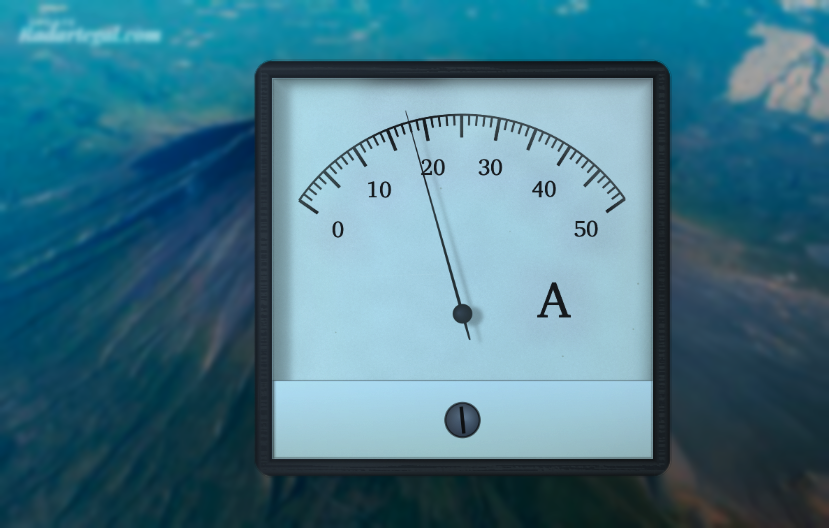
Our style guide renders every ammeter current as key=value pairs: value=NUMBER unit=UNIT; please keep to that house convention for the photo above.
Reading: value=18 unit=A
